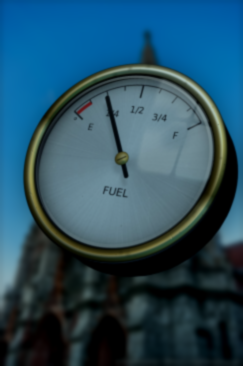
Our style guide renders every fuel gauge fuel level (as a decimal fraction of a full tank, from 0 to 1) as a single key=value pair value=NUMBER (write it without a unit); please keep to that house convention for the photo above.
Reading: value=0.25
